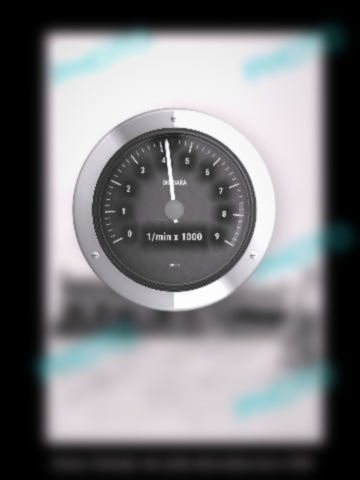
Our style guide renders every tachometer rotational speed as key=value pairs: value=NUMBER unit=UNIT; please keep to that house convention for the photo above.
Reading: value=4200 unit=rpm
